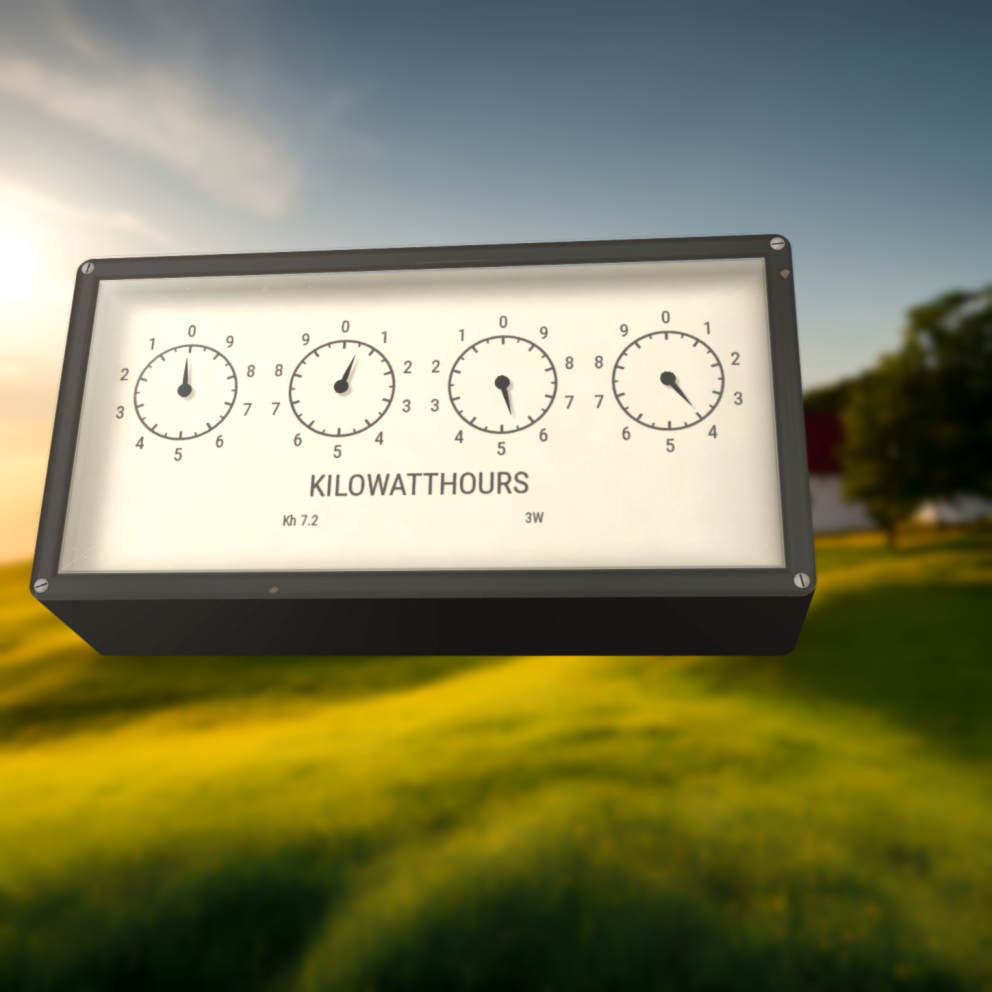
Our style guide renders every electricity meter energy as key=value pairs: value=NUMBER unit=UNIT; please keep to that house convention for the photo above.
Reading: value=54 unit=kWh
